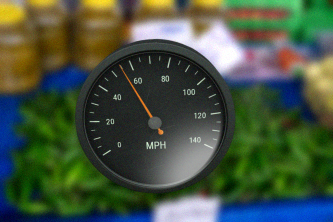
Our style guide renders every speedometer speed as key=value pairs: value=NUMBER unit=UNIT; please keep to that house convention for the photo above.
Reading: value=55 unit=mph
